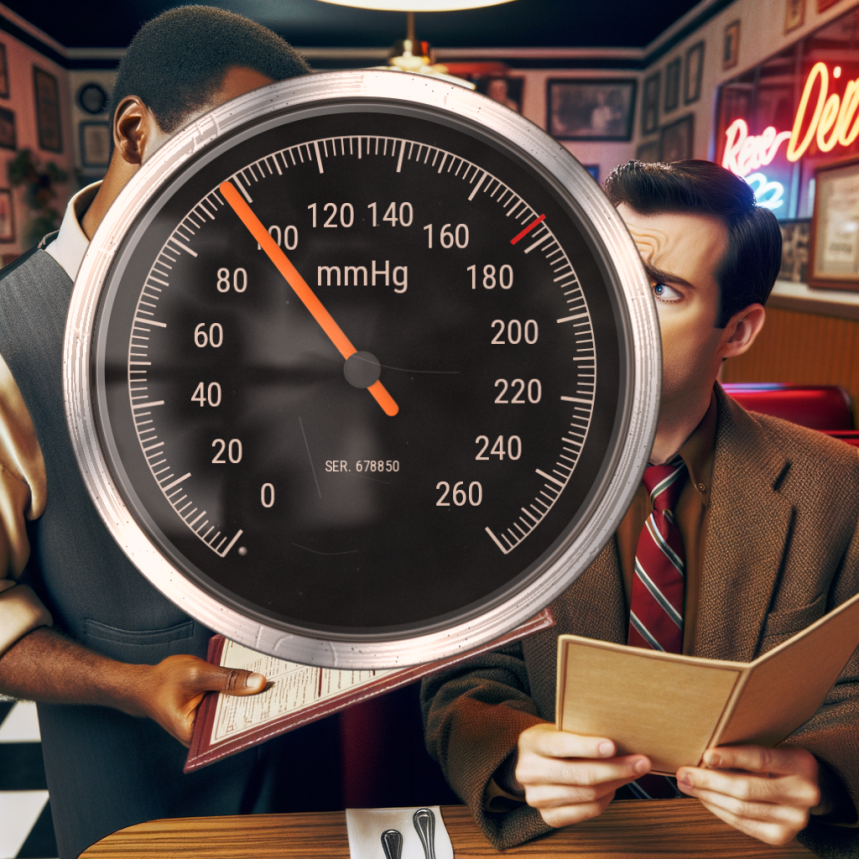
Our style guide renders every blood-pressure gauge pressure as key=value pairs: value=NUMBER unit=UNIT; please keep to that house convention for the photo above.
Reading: value=97 unit=mmHg
